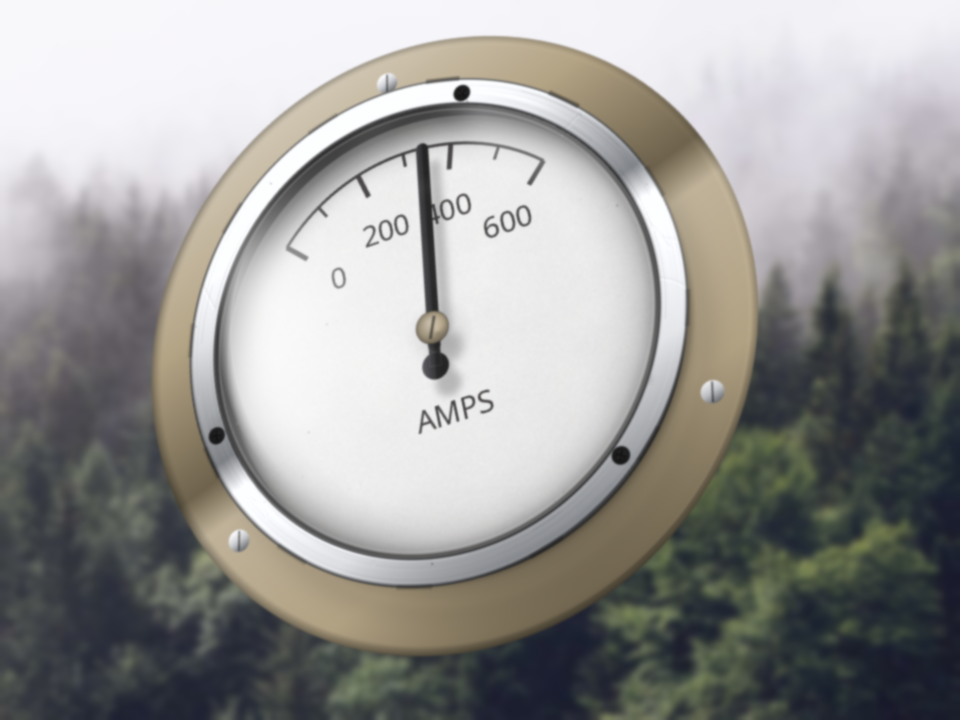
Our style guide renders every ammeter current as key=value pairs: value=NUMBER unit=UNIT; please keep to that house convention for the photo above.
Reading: value=350 unit=A
